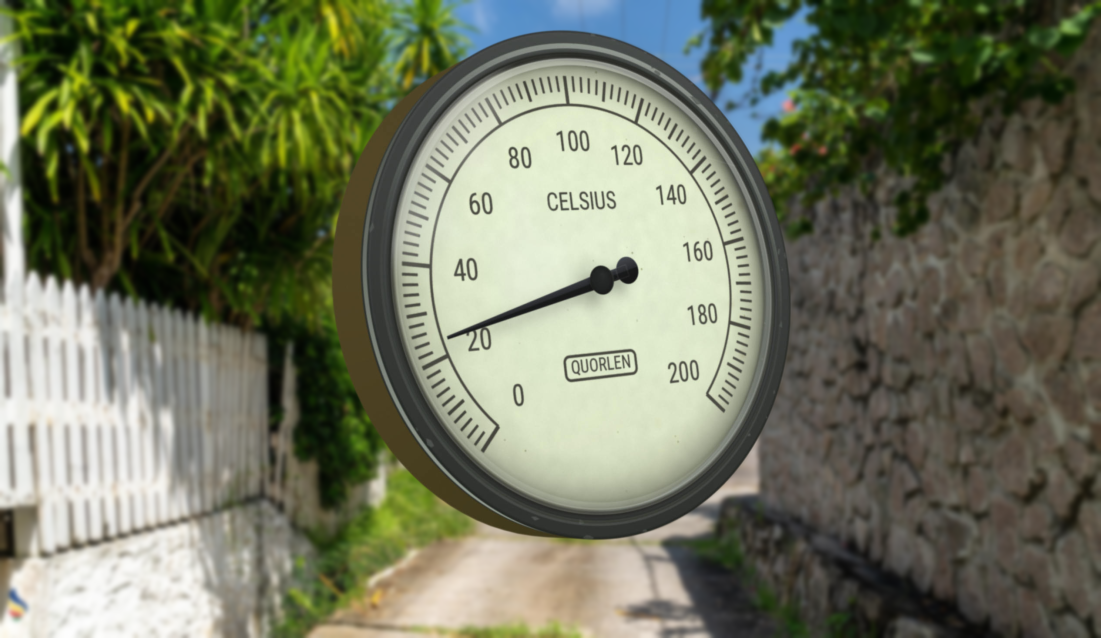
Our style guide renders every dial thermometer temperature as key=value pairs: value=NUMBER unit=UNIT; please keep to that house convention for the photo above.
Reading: value=24 unit=°C
